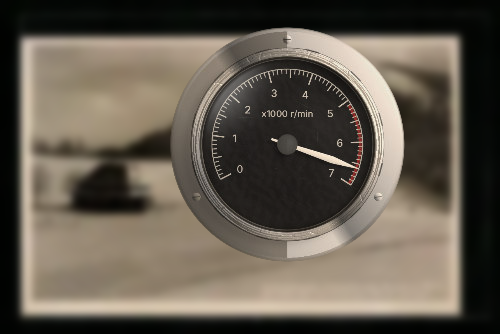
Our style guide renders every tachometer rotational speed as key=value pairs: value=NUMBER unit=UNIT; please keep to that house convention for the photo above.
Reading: value=6600 unit=rpm
